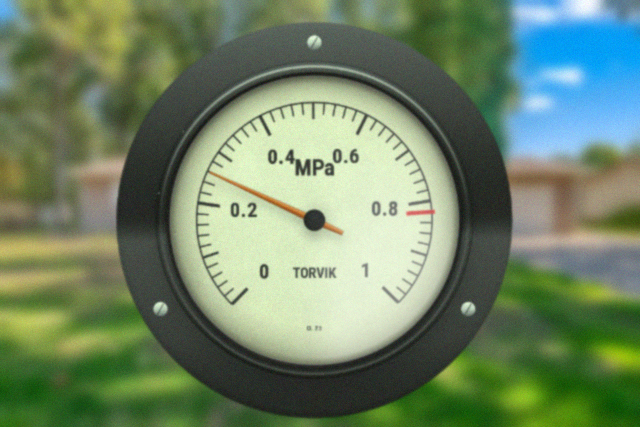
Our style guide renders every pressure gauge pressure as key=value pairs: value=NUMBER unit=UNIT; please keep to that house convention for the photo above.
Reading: value=0.26 unit=MPa
